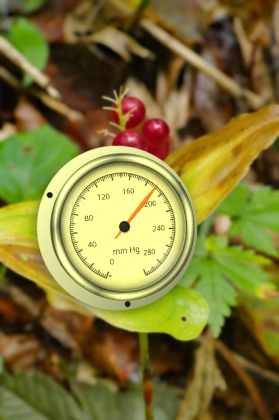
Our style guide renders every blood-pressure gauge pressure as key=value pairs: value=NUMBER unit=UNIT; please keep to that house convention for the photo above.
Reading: value=190 unit=mmHg
